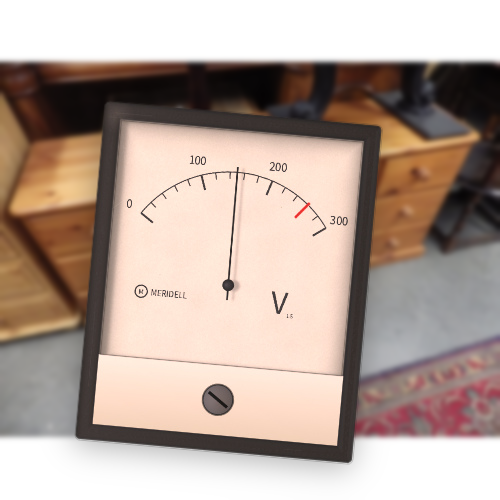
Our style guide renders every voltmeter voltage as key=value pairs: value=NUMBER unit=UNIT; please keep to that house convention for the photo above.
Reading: value=150 unit=V
